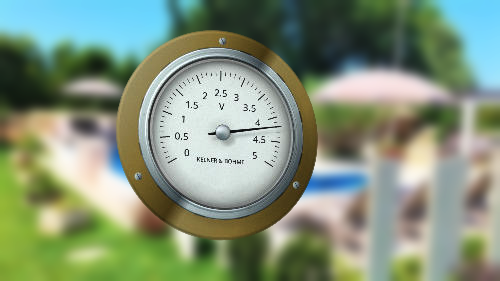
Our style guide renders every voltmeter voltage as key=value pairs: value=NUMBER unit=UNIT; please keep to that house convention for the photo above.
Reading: value=4.2 unit=V
